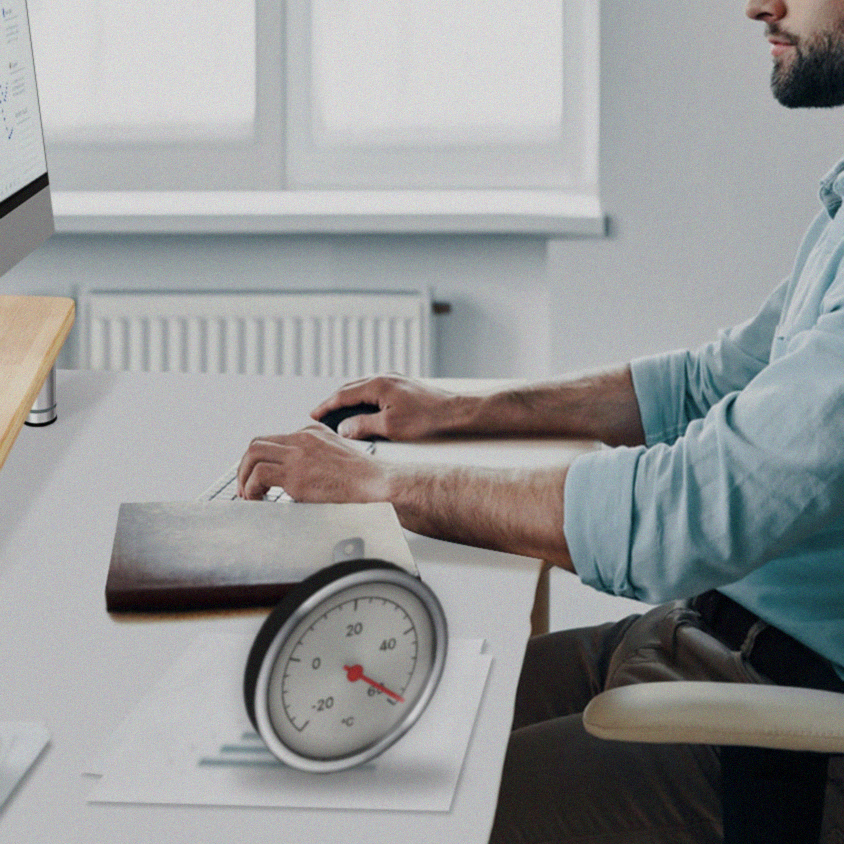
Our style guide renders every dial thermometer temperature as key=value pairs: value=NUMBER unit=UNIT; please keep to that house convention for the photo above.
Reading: value=58 unit=°C
